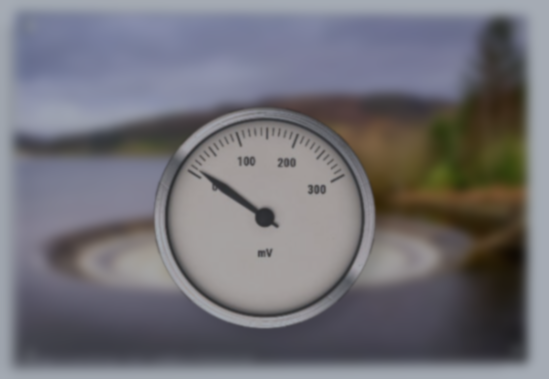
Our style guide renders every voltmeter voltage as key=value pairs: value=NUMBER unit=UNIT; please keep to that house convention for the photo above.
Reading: value=10 unit=mV
